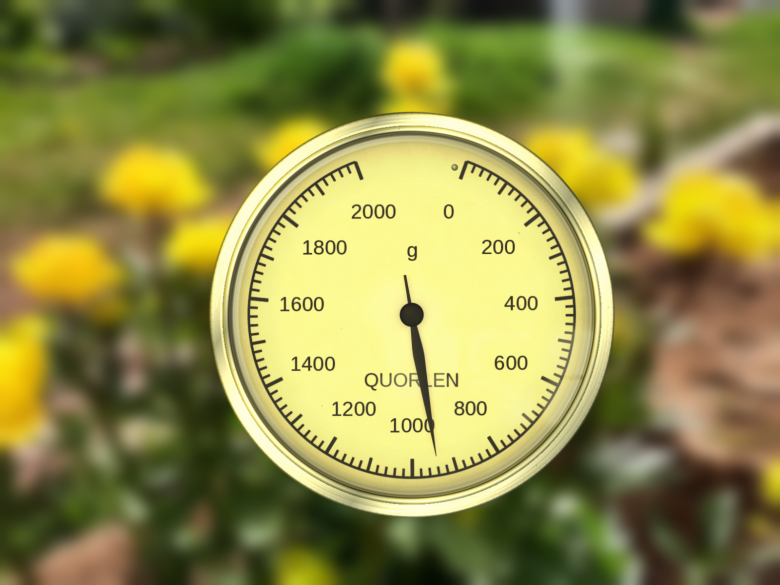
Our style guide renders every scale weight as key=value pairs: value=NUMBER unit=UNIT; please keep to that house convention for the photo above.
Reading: value=940 unit=g
